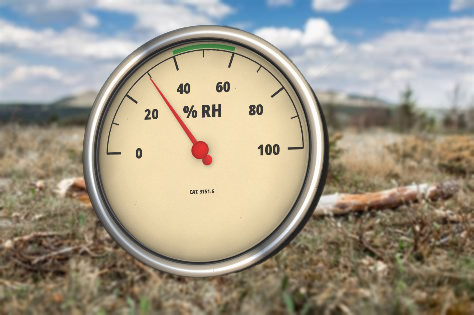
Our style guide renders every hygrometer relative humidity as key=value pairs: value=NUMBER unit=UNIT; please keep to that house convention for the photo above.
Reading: value=30 unit=%
